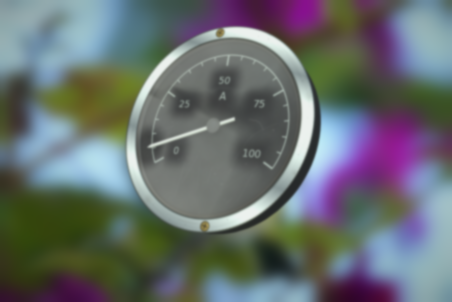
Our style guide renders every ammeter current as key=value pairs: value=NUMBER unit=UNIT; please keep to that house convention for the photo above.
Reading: value=5 unit=A
